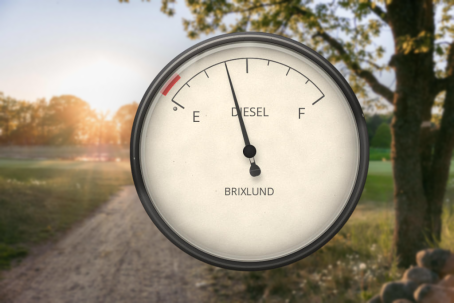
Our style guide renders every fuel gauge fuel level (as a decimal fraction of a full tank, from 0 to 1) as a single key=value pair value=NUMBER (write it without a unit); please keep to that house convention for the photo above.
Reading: value=0.375
